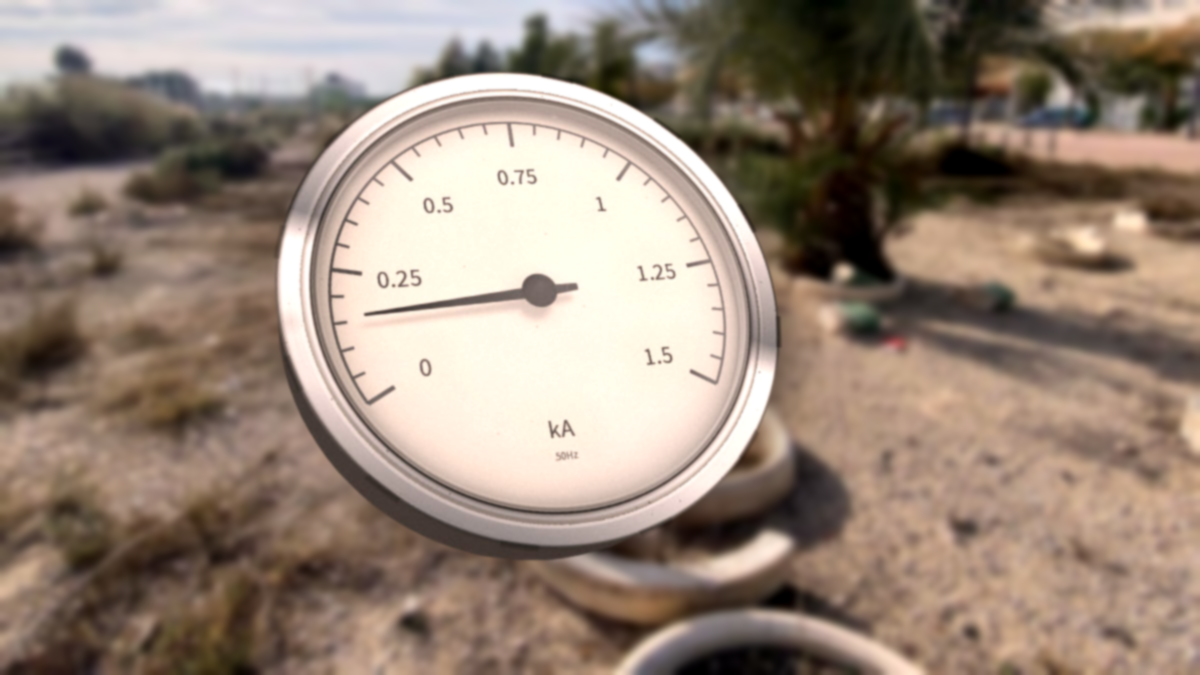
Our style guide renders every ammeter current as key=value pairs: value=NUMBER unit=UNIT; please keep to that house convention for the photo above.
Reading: value=0.15 unit=kA
